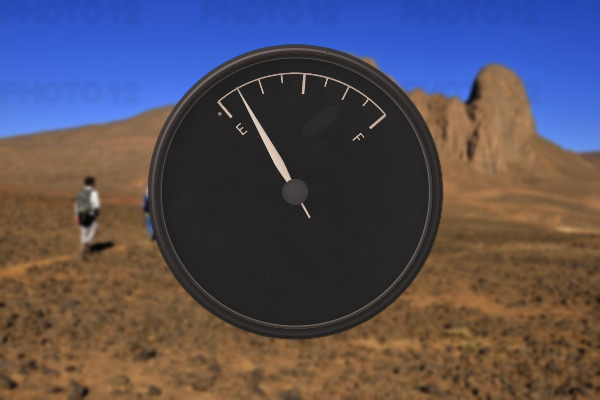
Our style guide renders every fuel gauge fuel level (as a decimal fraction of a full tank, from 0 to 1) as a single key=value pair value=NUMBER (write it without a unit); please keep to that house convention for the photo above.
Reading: value=0.125
